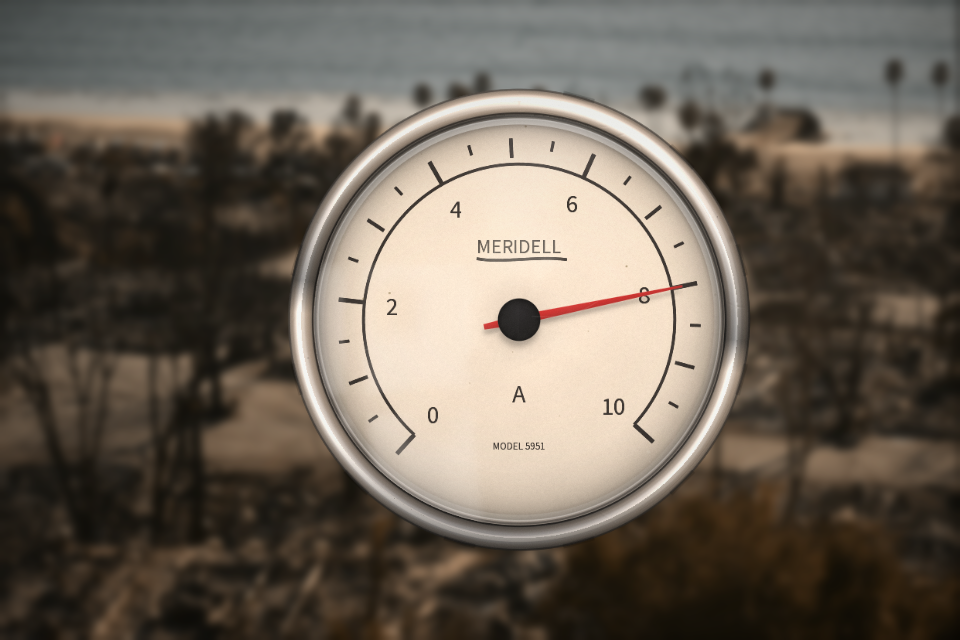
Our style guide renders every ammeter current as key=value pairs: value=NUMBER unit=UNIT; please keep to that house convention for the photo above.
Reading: value=8 unit=A
